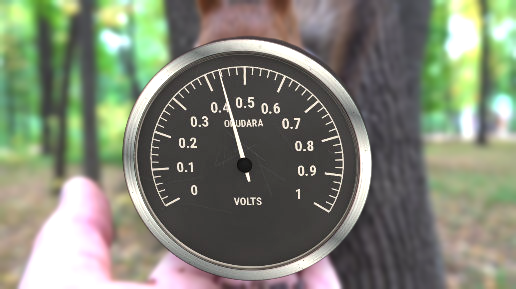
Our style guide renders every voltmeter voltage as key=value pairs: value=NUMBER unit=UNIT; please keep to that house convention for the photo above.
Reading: value=0.44 unit=V
